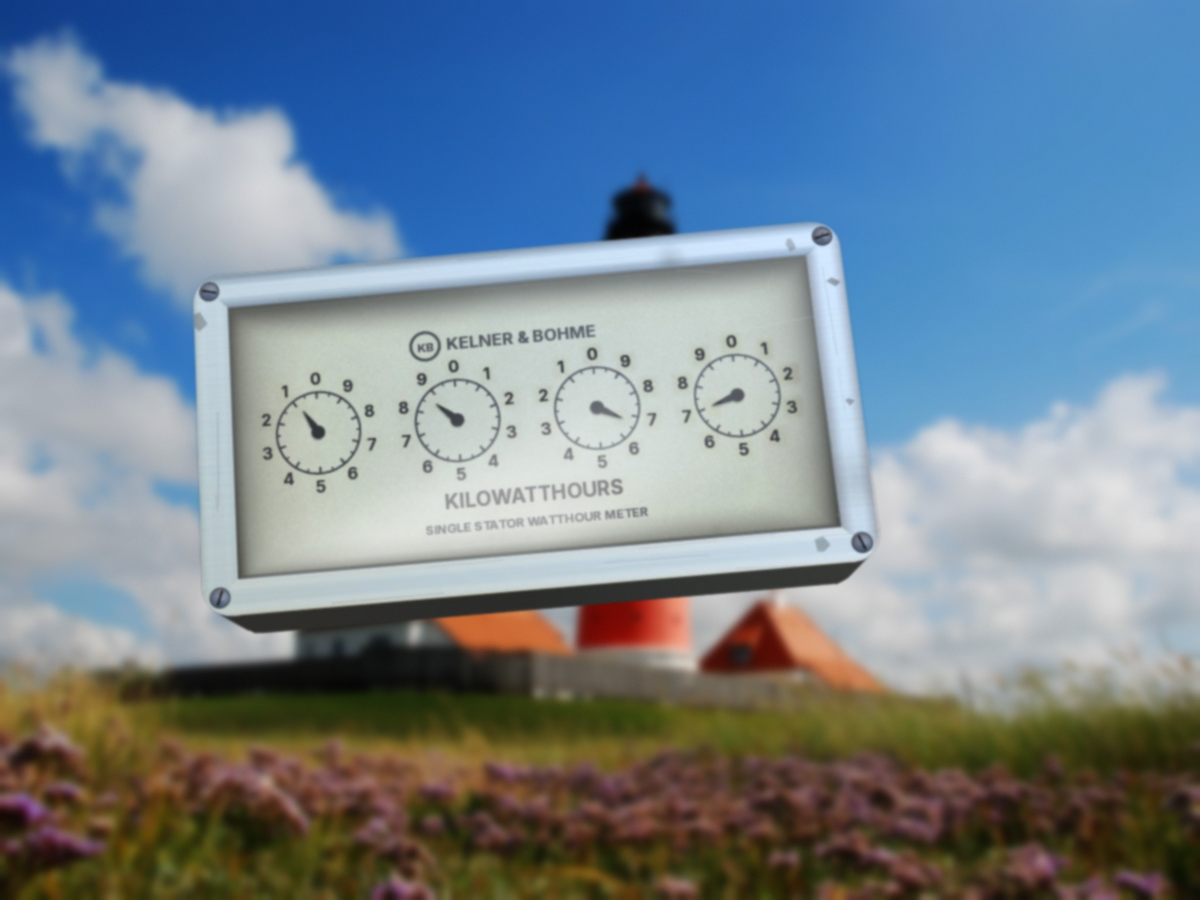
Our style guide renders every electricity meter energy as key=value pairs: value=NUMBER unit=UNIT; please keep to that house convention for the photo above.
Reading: value=867 unit=kWh
